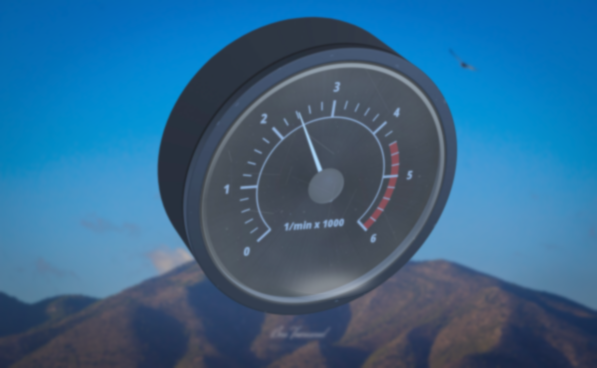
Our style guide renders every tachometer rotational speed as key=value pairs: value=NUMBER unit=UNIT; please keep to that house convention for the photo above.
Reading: value=2400 unit=rpm
